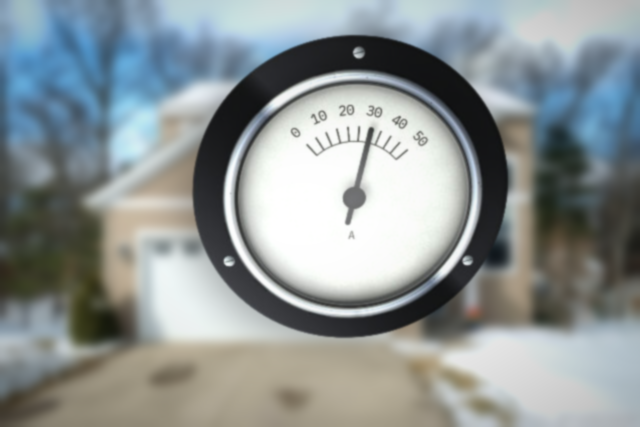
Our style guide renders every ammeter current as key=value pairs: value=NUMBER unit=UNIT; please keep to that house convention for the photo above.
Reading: value=30 unit=A
